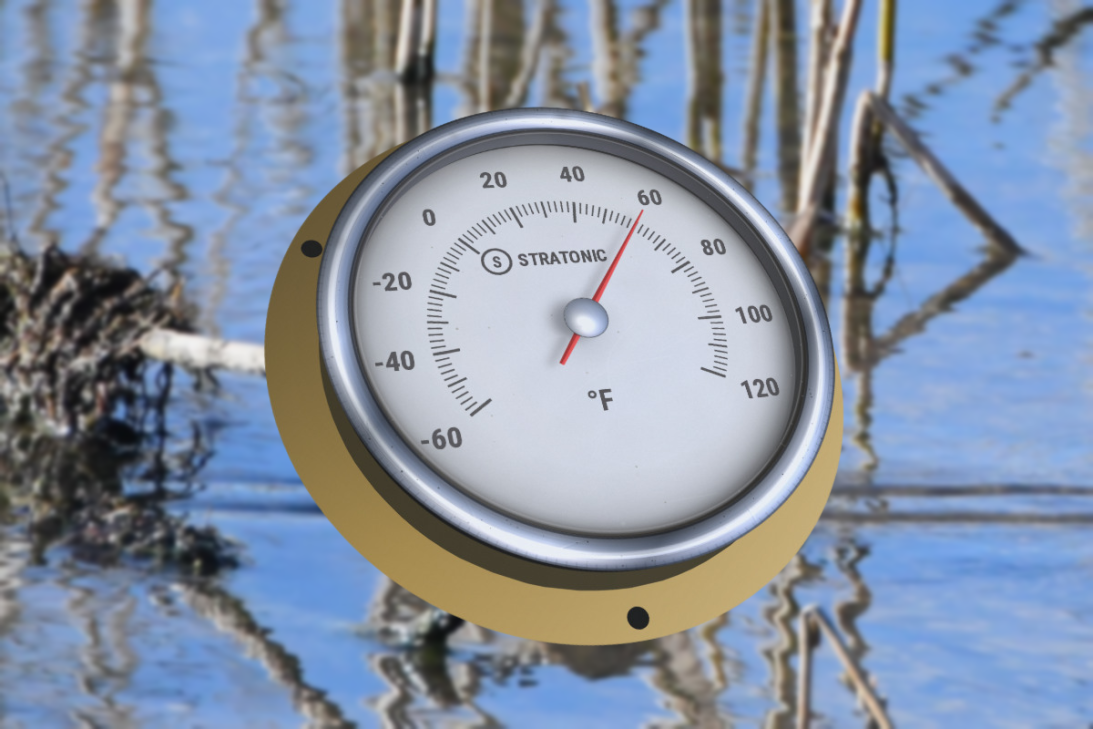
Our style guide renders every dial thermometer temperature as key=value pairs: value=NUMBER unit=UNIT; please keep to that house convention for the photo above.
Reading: value=60 unit=°F
